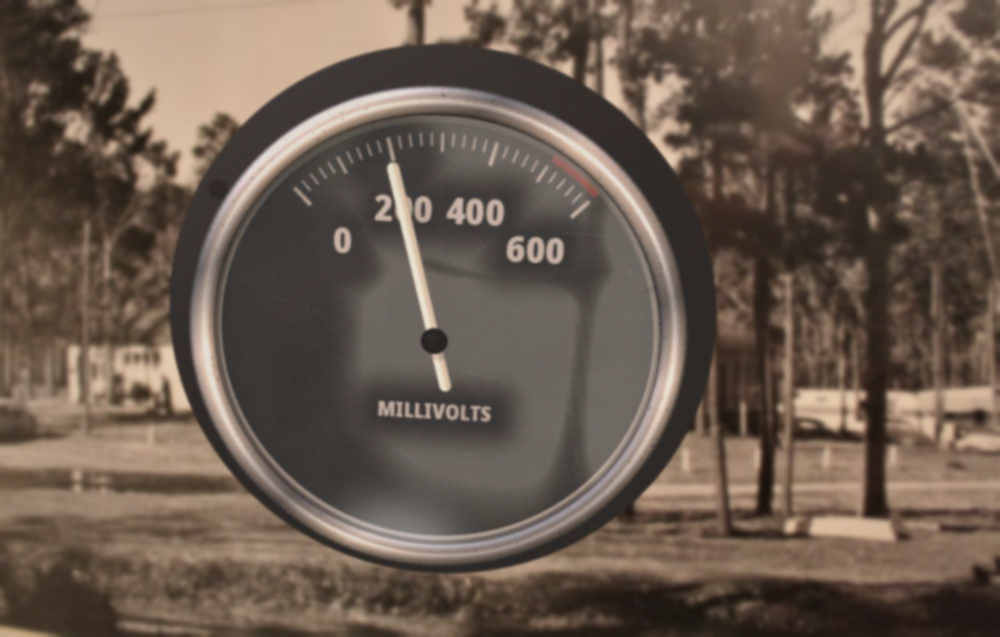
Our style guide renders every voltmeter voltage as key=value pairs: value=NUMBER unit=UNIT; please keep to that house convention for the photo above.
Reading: value=200 unit=mV
